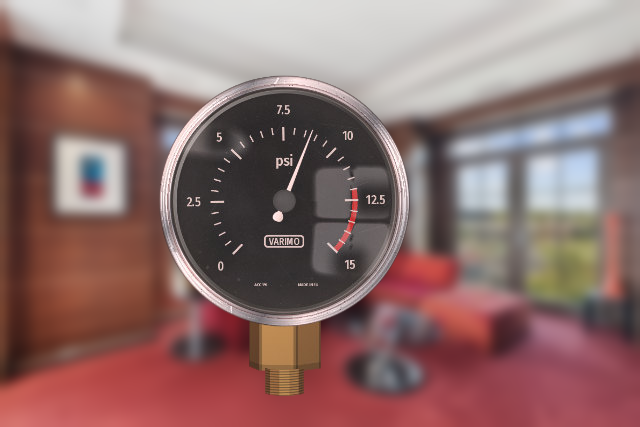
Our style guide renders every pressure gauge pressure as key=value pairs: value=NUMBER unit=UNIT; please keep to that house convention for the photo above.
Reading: value=8.75 unit=psi
